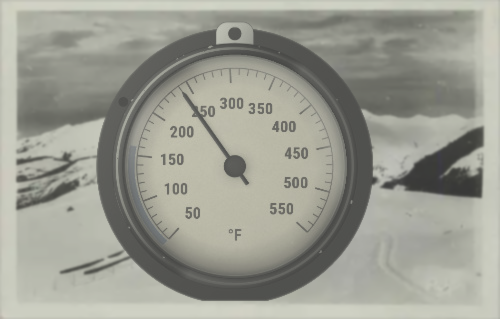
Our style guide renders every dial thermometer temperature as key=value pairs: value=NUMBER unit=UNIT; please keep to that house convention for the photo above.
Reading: value=240 unit=°F
